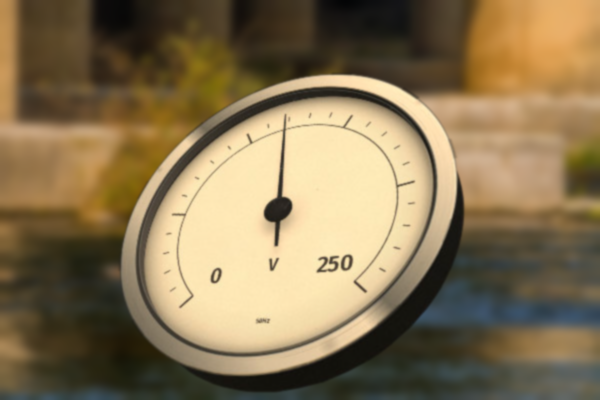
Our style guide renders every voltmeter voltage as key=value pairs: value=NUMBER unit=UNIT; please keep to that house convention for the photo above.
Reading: value=120 unit=V
